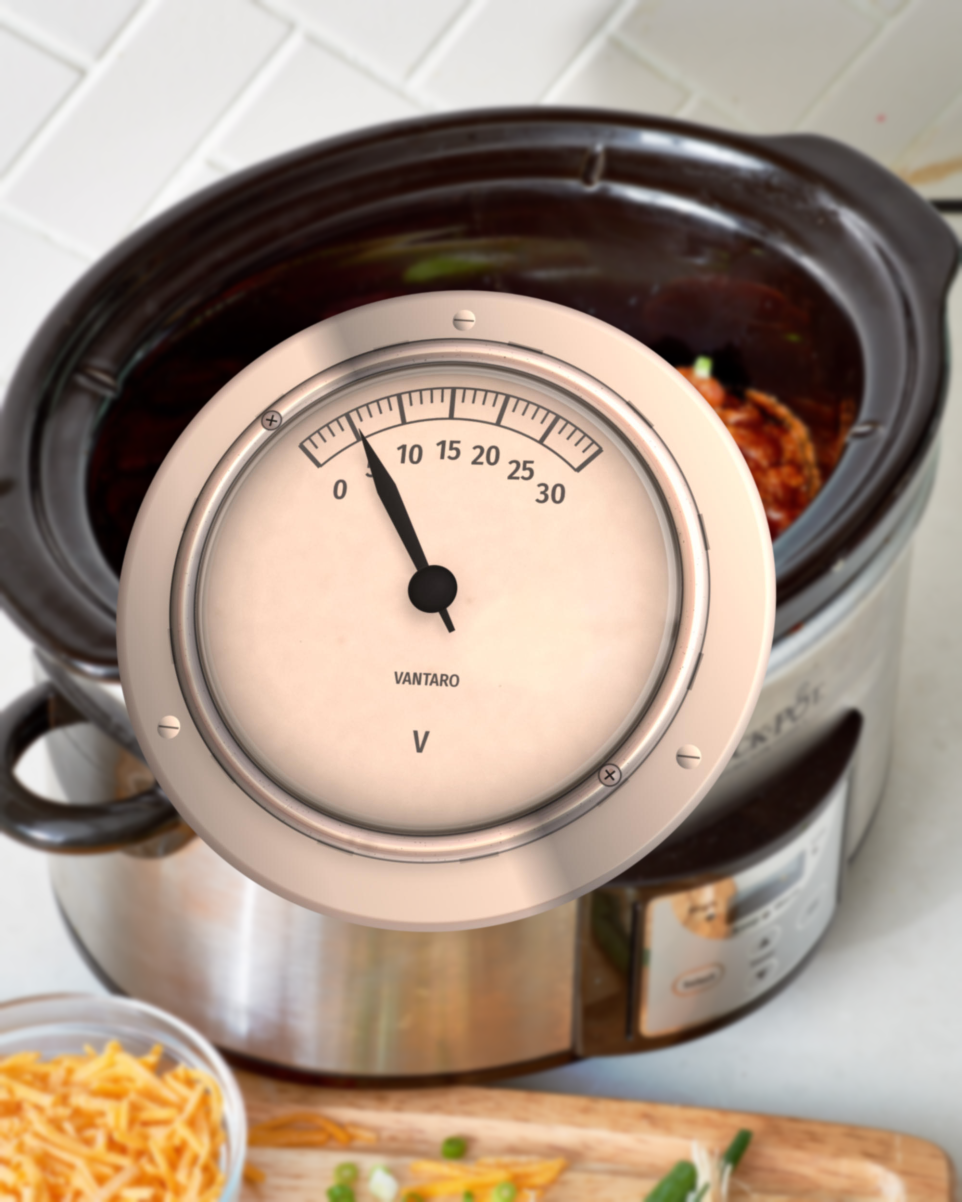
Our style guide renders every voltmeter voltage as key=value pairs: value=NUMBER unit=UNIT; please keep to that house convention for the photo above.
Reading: value=5.5 unit=V
